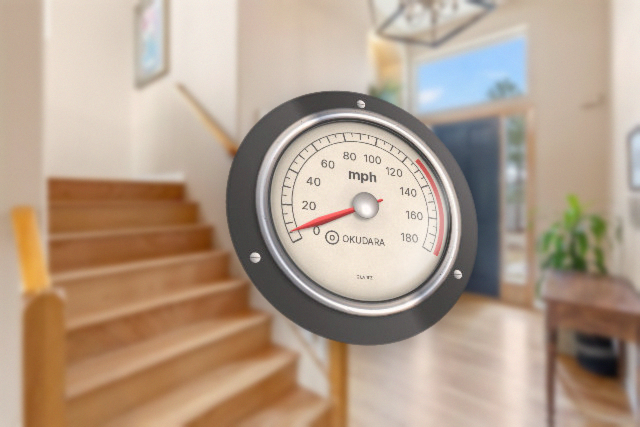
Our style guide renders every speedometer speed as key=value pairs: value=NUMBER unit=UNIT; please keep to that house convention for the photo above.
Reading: value=5 unit=mph
